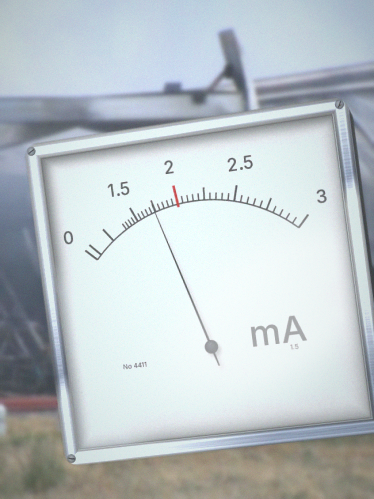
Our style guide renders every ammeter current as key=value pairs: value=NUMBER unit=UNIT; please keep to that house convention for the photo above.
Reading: value=1.75 unit=mA
